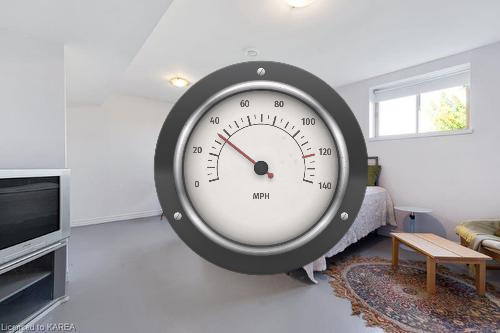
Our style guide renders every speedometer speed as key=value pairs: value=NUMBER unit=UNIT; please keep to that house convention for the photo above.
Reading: value=35 unit=mph
